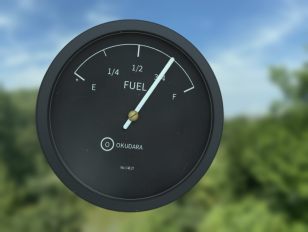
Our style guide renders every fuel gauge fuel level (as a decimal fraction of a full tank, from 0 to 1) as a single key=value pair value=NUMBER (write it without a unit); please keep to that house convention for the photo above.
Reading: value=0.75
